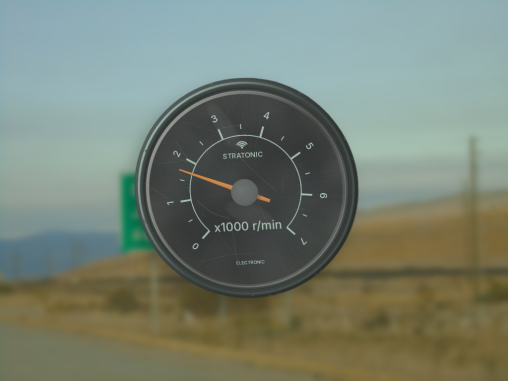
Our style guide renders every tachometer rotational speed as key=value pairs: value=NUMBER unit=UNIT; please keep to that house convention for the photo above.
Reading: value=1750 unit=rpm
